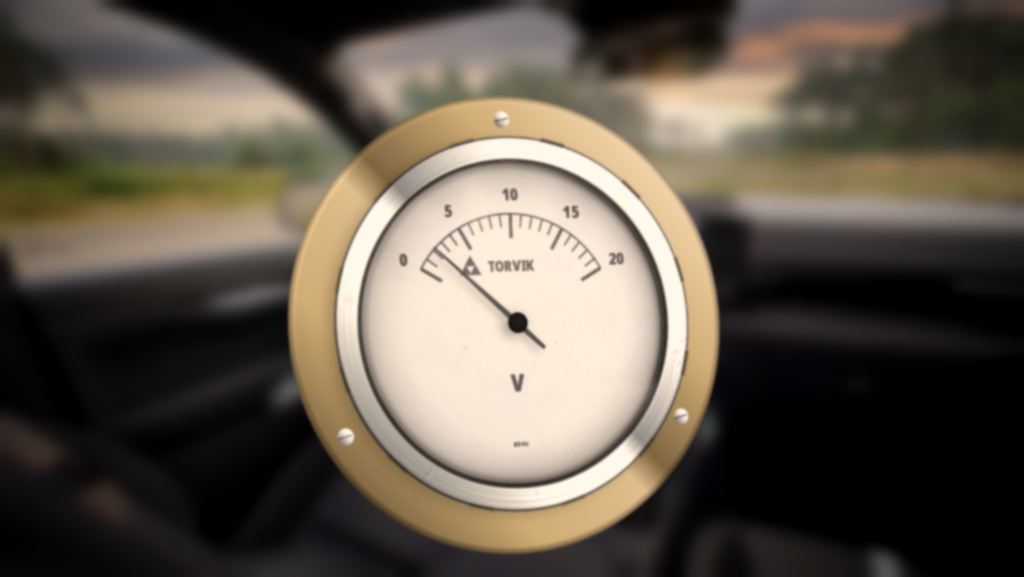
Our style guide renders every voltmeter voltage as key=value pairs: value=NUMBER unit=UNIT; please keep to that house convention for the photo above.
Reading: value=2 unit=V
